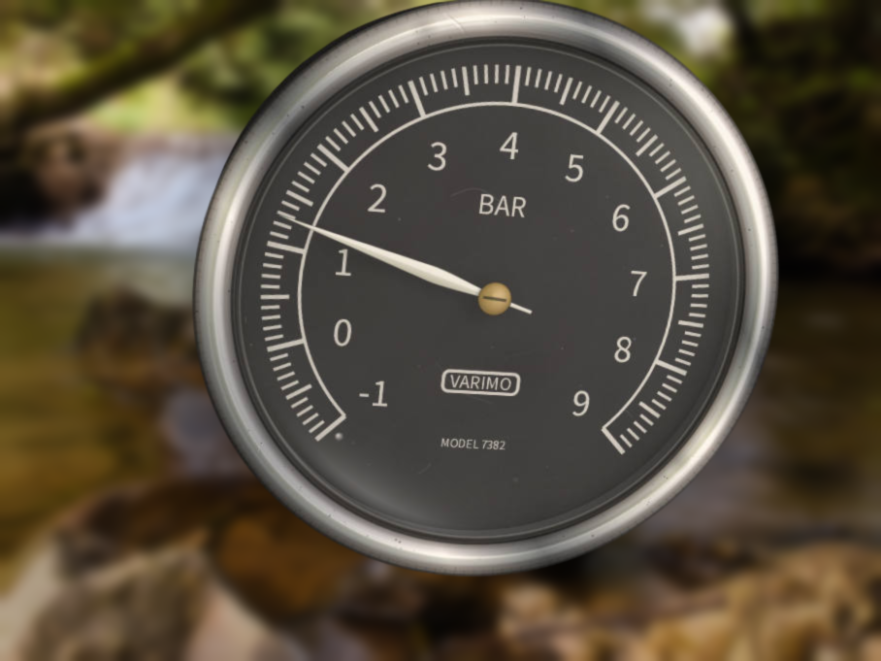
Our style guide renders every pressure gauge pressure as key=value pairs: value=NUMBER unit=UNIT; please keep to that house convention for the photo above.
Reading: value=1.3 unit=bar
